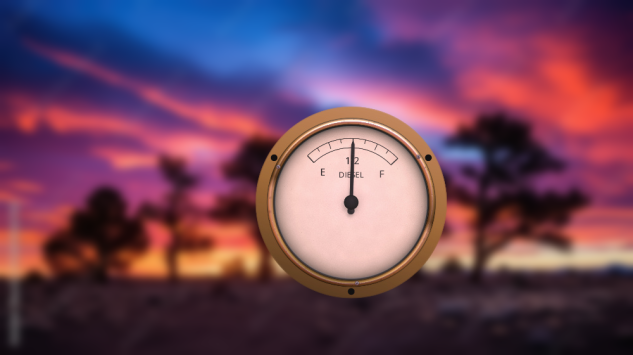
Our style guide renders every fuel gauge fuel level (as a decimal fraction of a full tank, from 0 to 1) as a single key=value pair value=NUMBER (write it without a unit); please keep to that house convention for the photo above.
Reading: value=0.5
